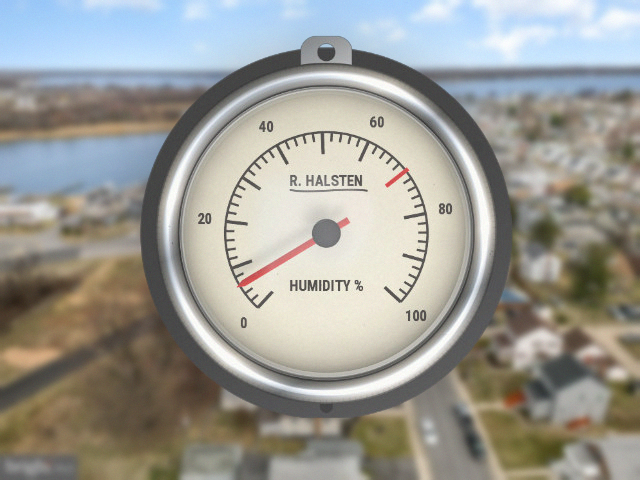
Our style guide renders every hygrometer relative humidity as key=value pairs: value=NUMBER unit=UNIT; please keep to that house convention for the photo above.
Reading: value=6 unit=%
